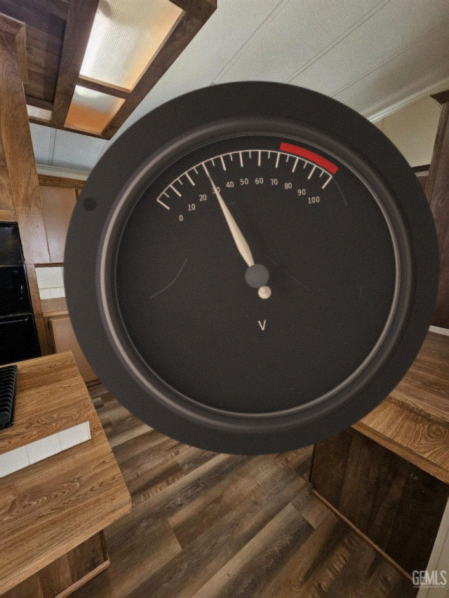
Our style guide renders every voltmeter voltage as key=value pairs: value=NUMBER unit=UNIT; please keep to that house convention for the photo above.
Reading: value=30 unit=V
